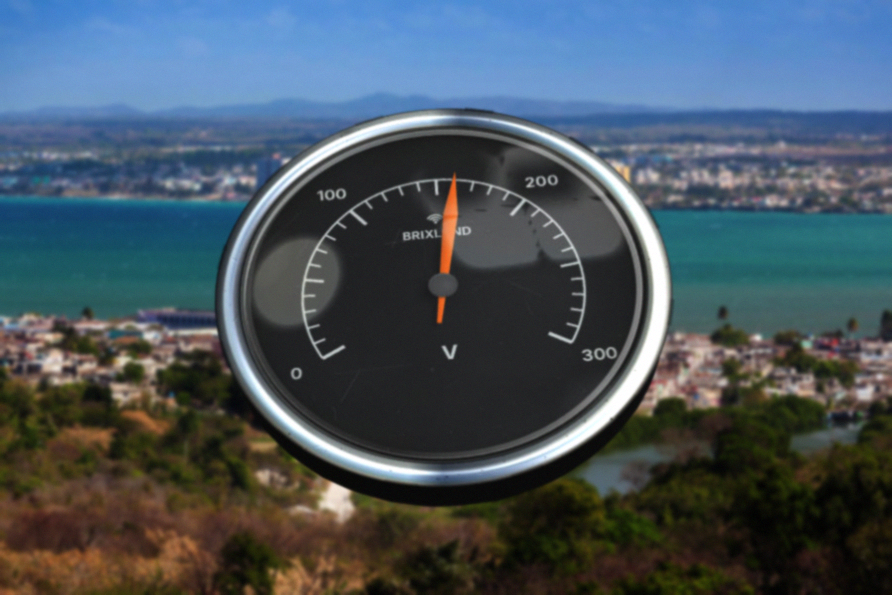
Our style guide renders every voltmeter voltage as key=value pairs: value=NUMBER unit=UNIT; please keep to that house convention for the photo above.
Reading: value=160 unit=V
